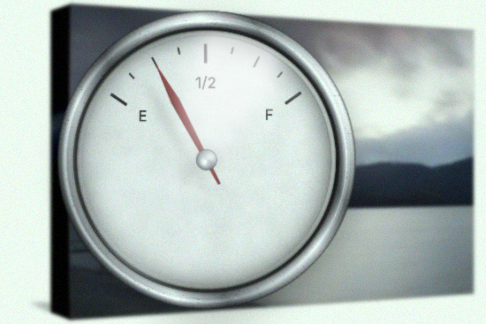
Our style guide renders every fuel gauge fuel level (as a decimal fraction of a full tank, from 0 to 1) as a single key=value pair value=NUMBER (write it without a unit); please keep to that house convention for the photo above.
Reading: value=0.25
